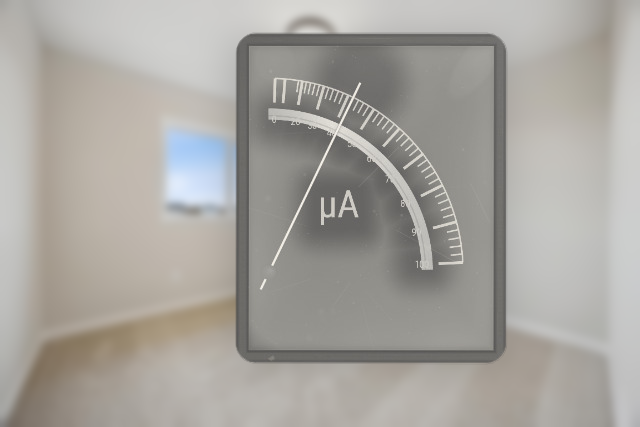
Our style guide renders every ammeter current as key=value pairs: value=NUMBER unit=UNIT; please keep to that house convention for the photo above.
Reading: value=42 unit=µA
